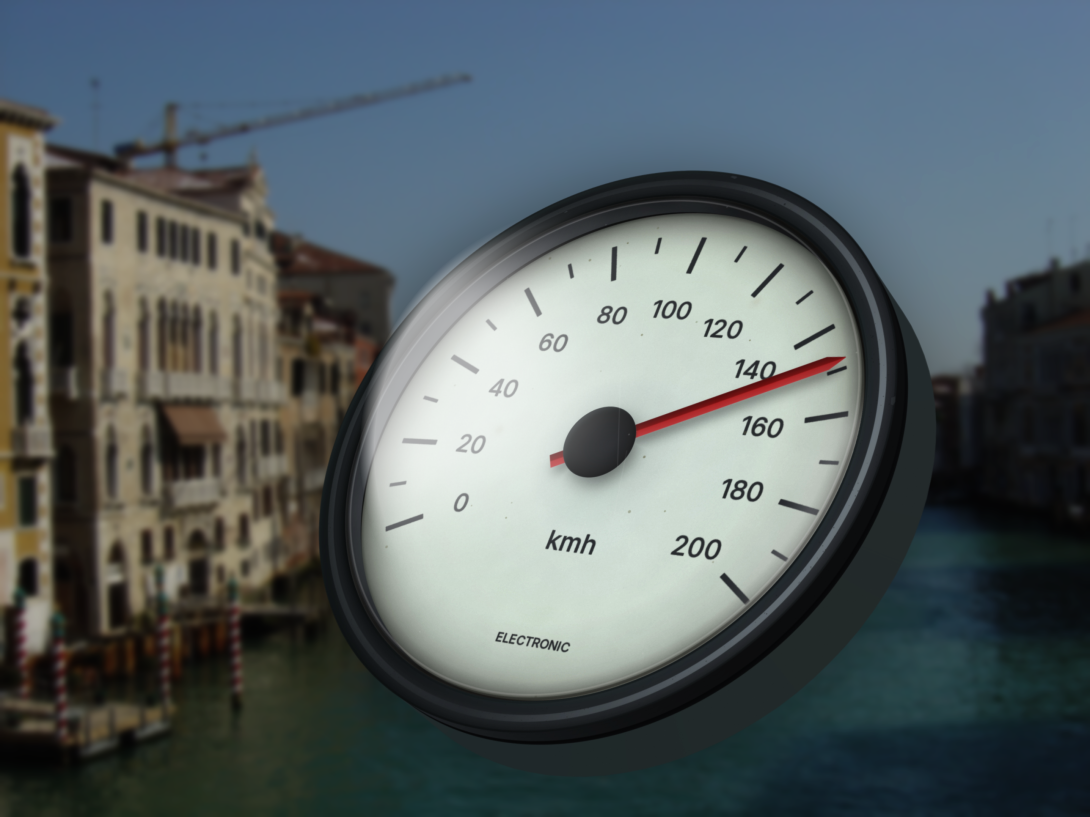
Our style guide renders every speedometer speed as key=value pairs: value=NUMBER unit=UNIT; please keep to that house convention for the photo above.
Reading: value=150 unit=km/h
